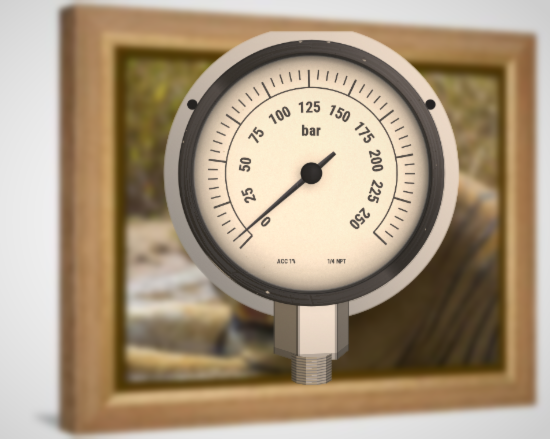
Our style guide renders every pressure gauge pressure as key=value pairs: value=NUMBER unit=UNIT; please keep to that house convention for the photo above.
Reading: value=5 unit=bar
